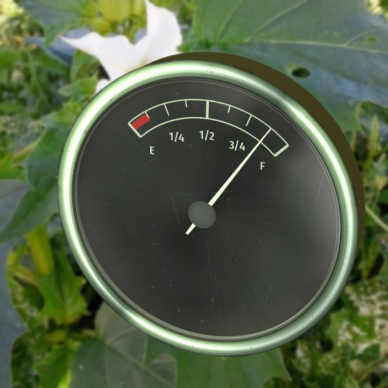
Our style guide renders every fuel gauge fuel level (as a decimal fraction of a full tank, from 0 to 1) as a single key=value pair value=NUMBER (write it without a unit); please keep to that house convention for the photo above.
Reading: value=0.875
